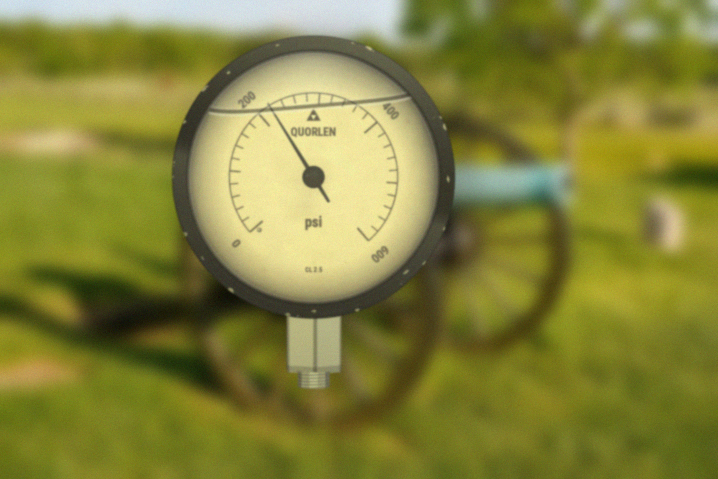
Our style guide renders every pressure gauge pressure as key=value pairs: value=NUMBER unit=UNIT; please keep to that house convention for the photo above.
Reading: value=220 unit=psi
